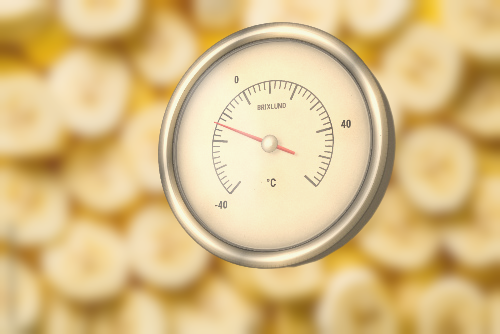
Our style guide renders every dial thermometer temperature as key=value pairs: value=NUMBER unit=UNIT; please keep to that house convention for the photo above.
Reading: value=-14 unit=°C
